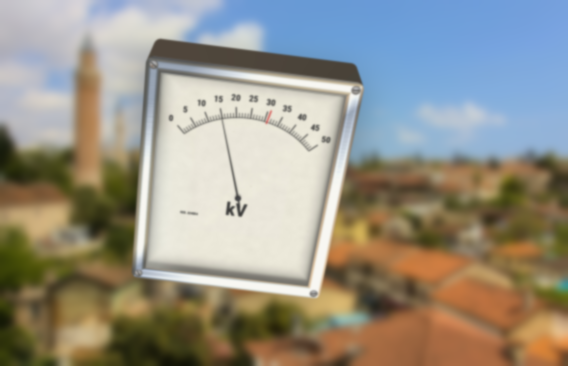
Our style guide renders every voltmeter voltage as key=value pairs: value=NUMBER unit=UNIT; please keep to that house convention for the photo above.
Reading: value=15 unit=kV
